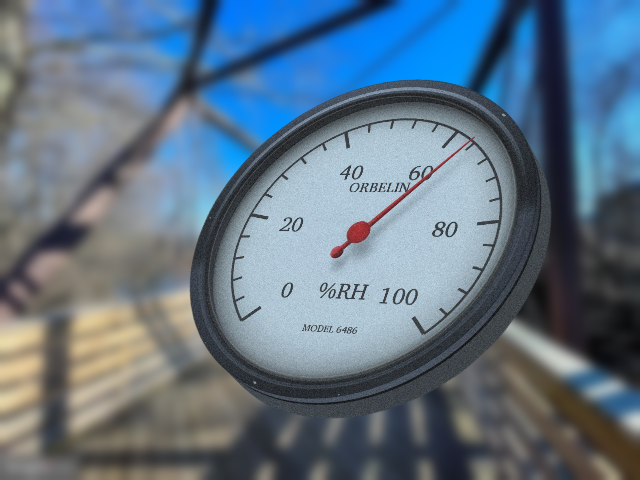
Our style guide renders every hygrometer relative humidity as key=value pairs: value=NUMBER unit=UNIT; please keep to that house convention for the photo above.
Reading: value=64 unit=%
